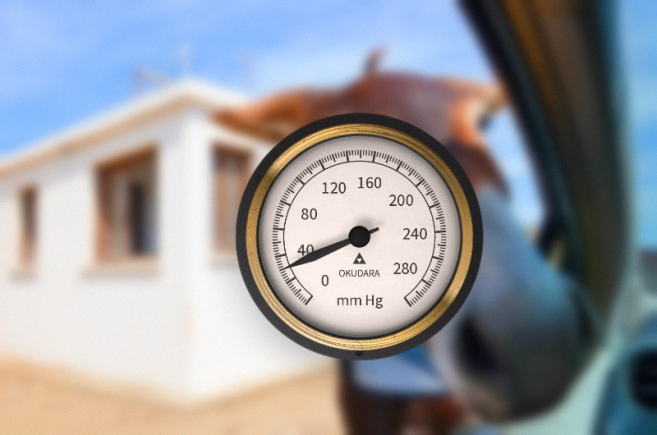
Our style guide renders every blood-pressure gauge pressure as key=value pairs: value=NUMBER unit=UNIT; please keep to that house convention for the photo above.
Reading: value=30 unit=mmHg
